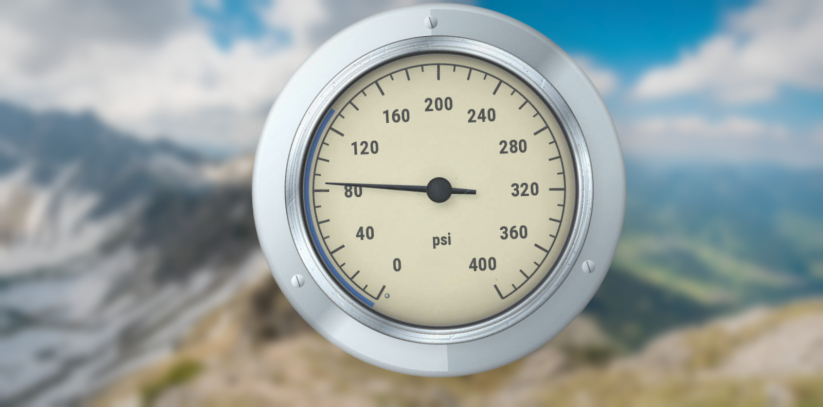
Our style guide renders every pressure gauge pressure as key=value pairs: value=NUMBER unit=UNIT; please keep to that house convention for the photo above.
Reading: value=85 unit=psi
